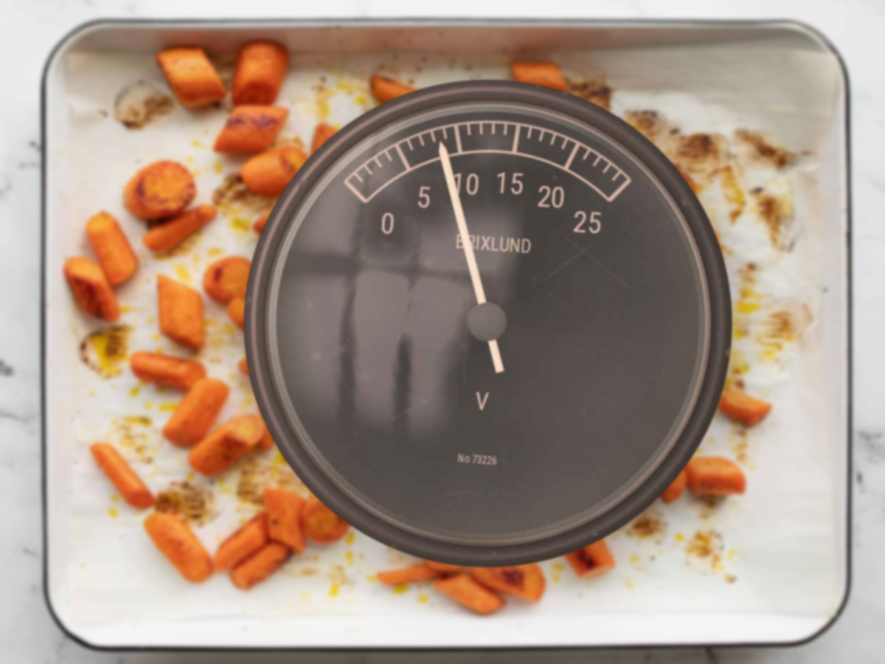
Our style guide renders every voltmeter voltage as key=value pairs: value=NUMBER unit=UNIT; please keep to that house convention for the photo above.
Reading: value=8.5 unit=V
